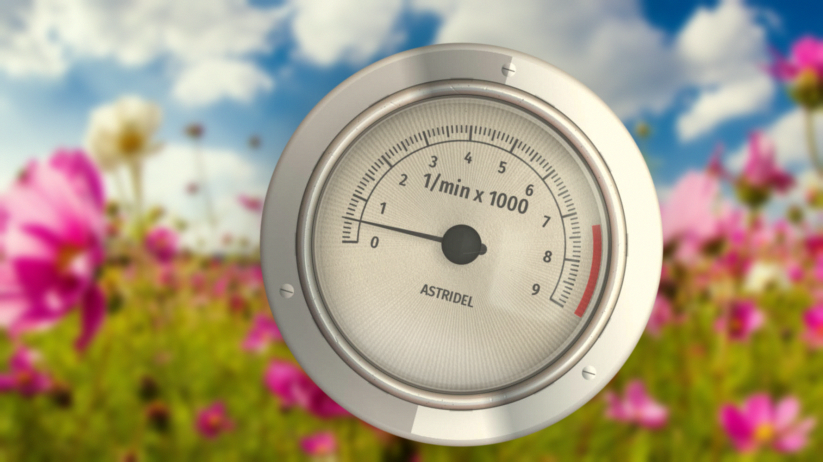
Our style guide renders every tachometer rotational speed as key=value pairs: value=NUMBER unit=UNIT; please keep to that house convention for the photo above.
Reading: value=500 unit=rpm
